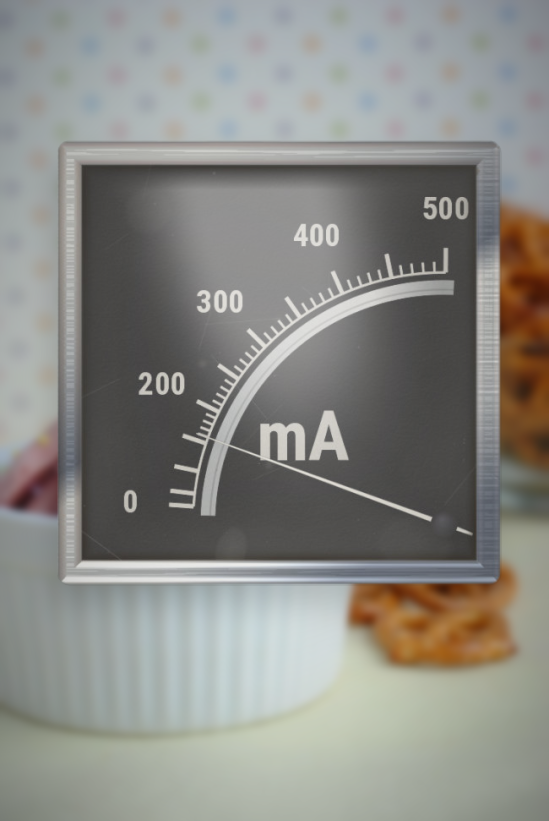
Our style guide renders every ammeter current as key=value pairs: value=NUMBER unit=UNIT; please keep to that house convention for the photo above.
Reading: value=160 unit=mA
